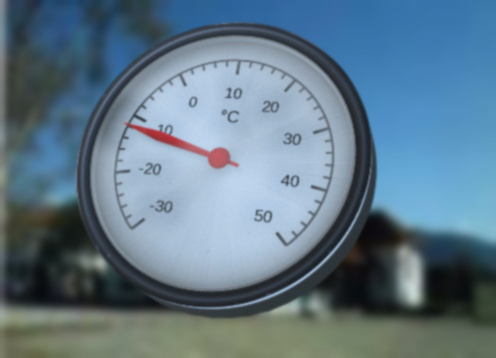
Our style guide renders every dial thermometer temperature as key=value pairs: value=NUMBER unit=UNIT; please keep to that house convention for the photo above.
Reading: value=-12 unit=°C
